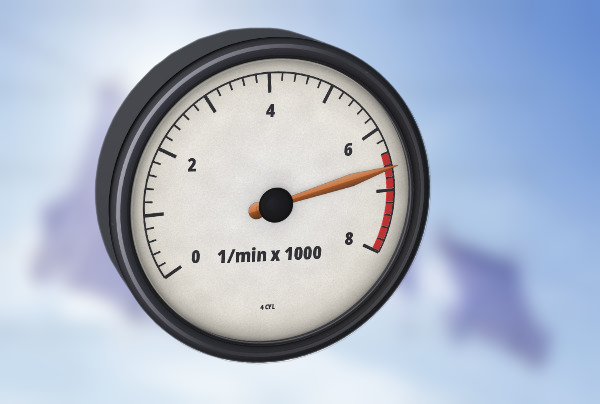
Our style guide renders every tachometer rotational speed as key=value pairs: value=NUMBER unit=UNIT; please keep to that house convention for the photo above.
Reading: value=6600 unit=rpm
